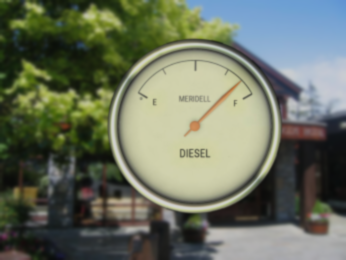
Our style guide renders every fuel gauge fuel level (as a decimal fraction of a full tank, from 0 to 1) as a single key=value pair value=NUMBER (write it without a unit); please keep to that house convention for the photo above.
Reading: value=0.875
